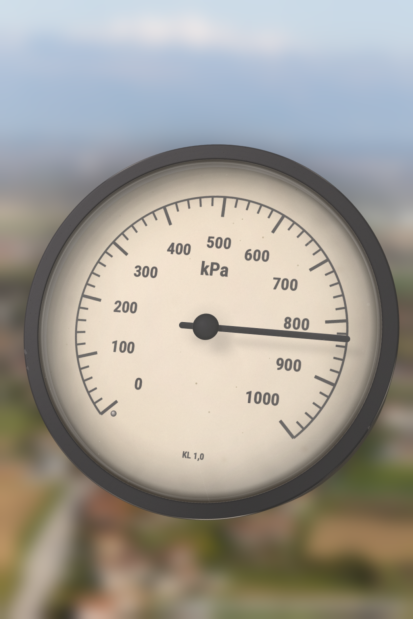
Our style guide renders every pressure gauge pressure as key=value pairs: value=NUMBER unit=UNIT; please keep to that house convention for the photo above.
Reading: value=830 unit=kPa
